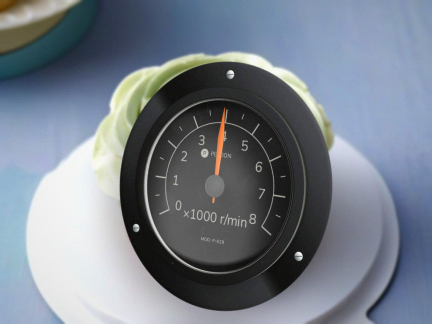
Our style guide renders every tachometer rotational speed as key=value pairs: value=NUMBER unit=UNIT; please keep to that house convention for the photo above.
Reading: value=4000 unit=rpm
